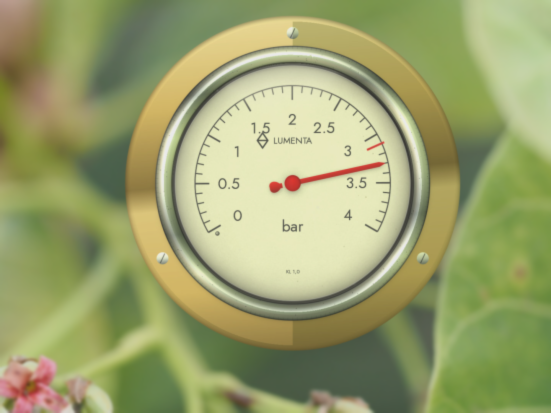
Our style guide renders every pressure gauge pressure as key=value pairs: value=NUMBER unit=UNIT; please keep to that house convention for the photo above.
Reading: value=3.3 unit=bar
